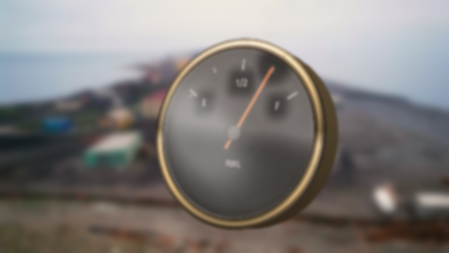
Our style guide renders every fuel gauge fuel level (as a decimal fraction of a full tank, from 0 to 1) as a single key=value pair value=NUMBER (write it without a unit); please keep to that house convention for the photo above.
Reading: value=0.75
